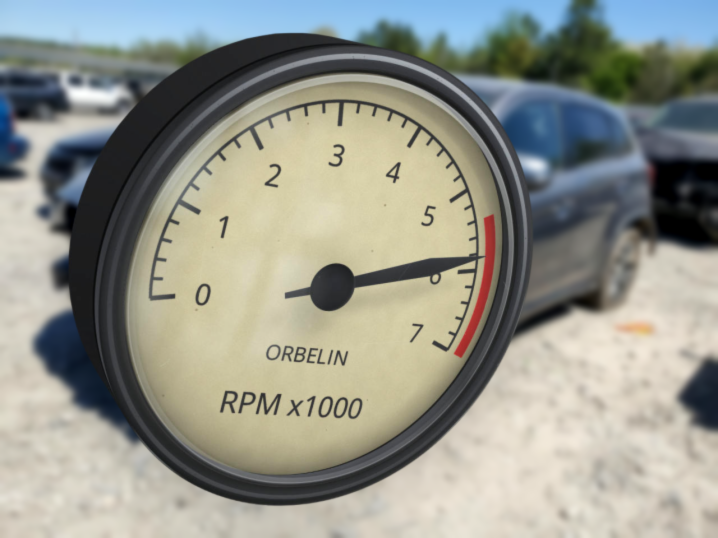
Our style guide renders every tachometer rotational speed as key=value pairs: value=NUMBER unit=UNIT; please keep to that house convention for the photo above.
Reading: value=5800 unit=rpm
